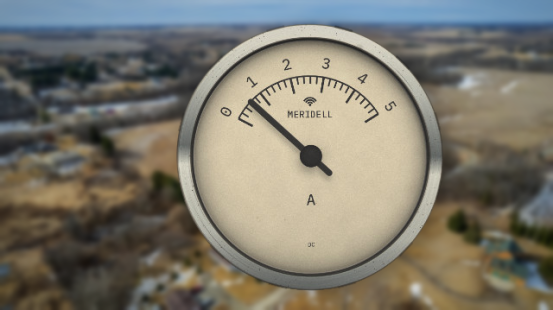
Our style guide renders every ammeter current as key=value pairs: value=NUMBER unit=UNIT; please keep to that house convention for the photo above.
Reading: value=0.6 unit=A
